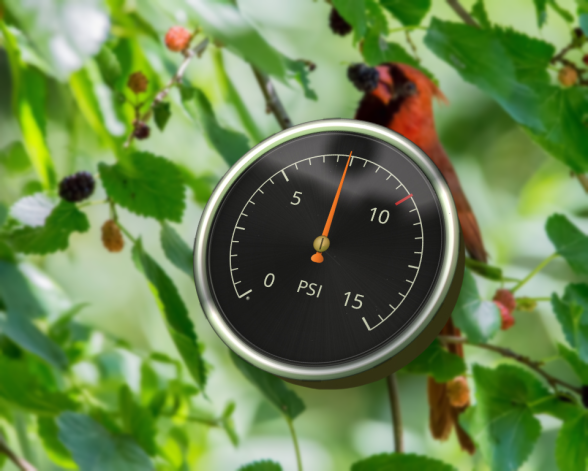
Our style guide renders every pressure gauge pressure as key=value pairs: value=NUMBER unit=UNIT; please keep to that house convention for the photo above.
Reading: value=7.5 unit=psi
